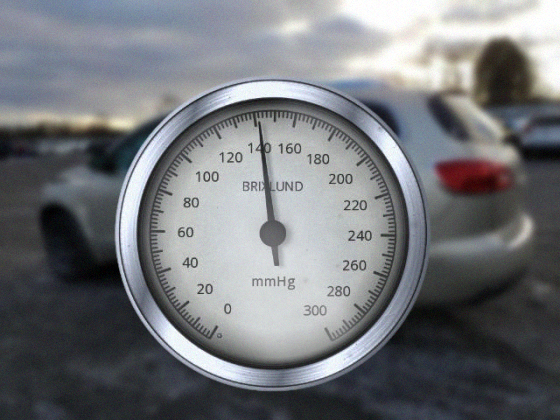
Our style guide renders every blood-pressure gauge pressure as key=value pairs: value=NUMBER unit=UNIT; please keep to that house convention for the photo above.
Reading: value=142 unit=mmHg
